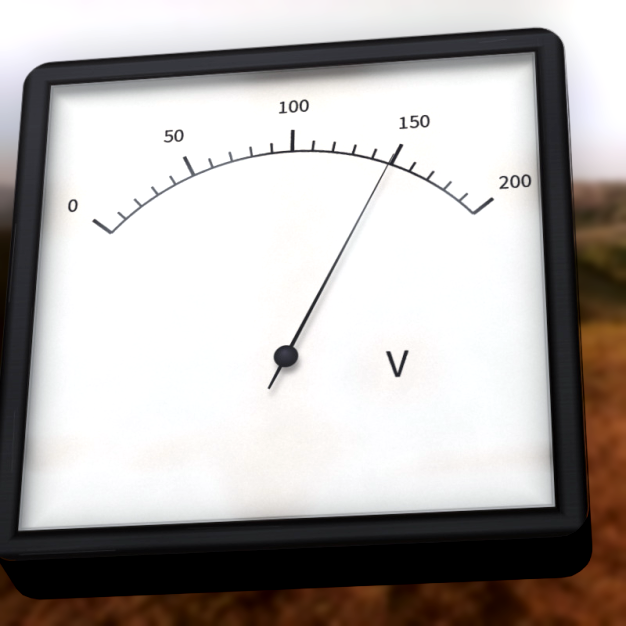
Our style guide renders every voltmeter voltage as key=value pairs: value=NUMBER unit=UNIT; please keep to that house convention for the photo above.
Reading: value=150 unit=V
